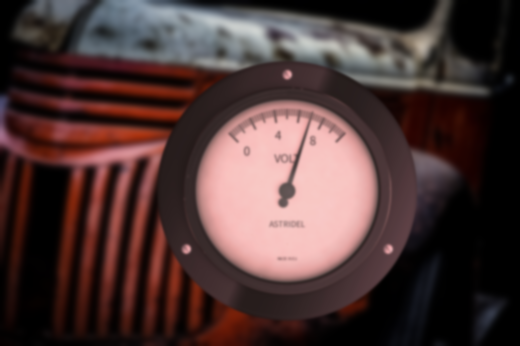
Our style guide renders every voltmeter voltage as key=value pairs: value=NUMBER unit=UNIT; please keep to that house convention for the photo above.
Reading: value=7 unit=V
